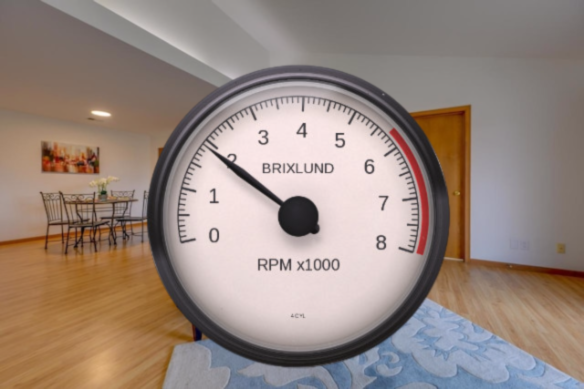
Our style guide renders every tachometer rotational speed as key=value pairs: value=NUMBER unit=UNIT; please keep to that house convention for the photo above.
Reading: value=1900 unit=rpm
